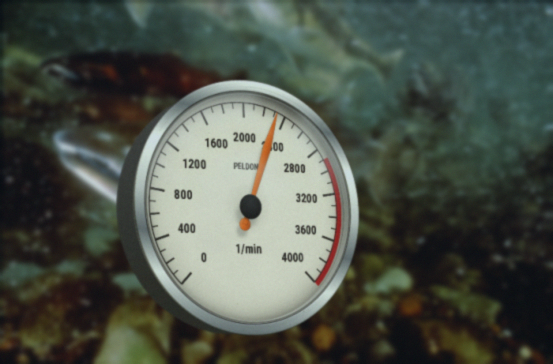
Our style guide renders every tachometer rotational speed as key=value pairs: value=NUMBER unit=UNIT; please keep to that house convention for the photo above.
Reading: value=2300 unit=rpm
